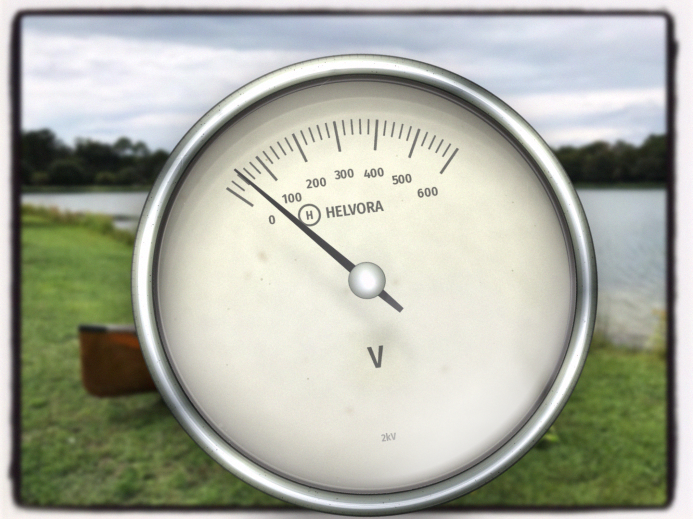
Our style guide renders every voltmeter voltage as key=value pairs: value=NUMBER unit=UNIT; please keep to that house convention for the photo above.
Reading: value=40 unit=V
